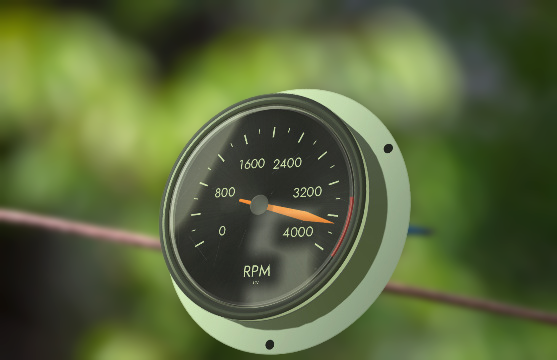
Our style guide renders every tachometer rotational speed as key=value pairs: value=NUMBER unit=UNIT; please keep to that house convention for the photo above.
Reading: value=3700 unit=rpm
